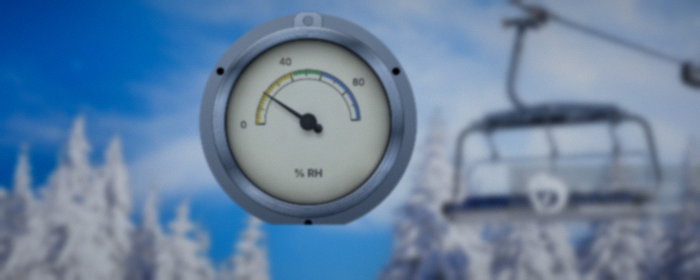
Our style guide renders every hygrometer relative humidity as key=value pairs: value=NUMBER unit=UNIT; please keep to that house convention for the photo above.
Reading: value=20 unit=%
